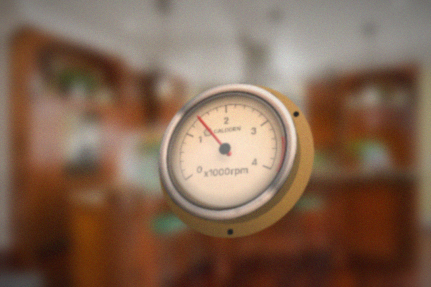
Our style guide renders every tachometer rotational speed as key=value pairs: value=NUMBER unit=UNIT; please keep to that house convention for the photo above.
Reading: value=1400 unit=rpm
